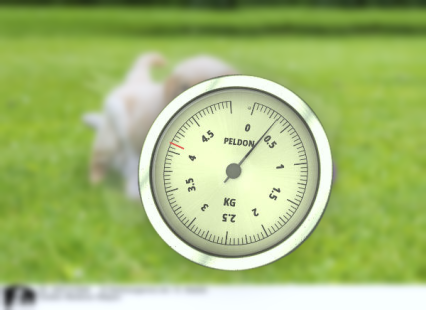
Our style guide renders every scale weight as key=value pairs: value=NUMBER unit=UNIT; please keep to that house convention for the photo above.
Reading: value=0.35 unit=kg
